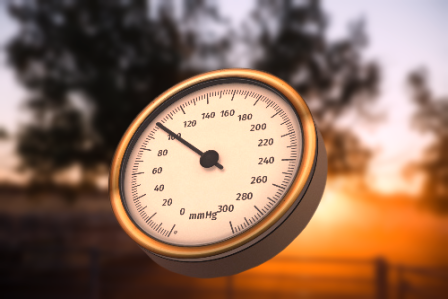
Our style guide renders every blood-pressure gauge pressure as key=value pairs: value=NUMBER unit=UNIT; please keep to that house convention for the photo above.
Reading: value=100 unit=mmHg
